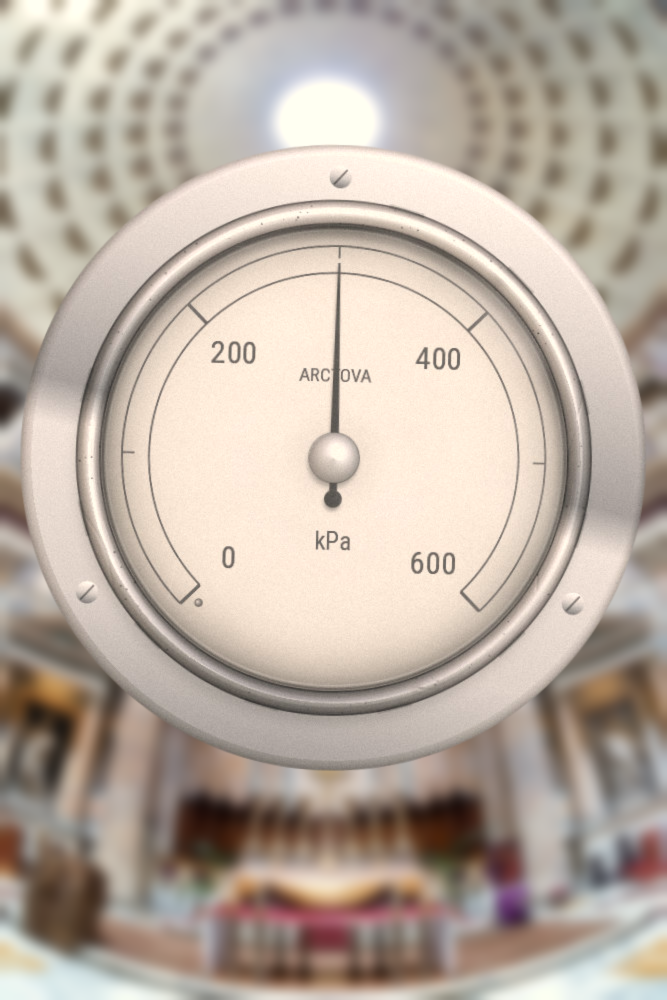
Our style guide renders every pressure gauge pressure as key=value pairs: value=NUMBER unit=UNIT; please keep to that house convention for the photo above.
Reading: value=300 unit=kPa
